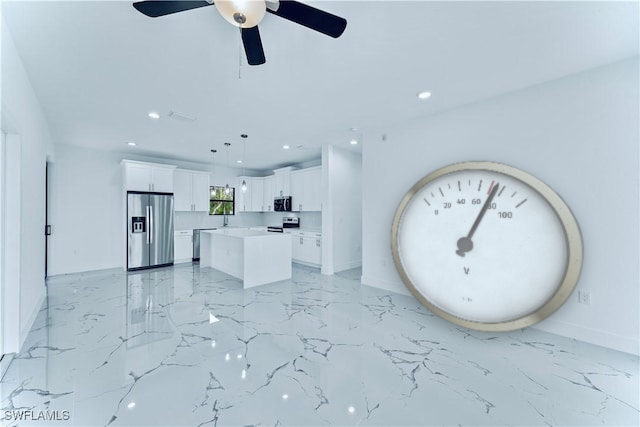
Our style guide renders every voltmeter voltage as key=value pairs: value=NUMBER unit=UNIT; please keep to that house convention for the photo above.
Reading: value=75 unit=V
